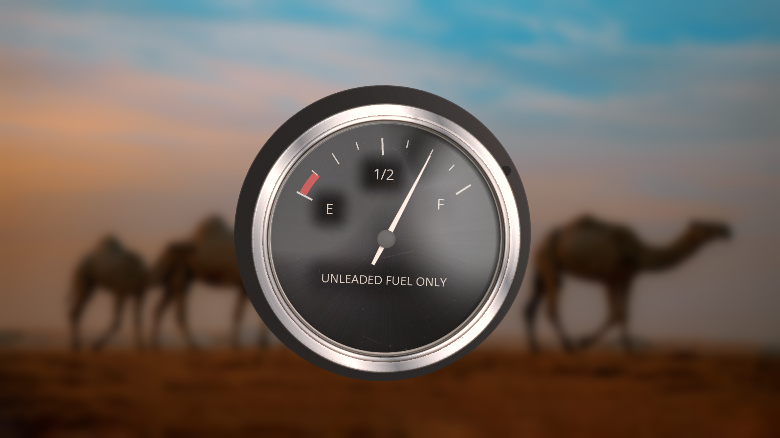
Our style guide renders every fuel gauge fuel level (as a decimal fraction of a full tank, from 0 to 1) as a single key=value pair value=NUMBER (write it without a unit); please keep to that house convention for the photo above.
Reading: value=0.75
